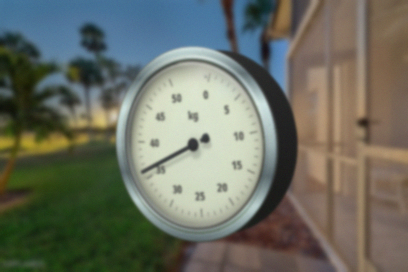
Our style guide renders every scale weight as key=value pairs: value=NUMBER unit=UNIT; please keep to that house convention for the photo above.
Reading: value=36 unit=kg
